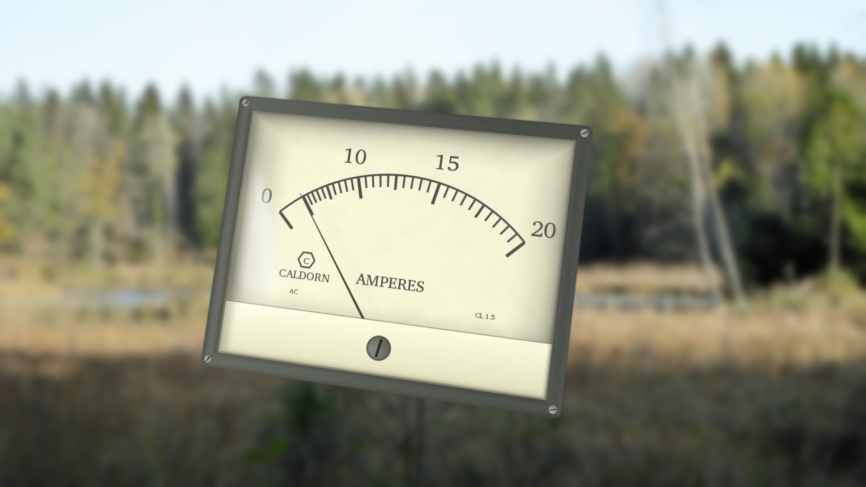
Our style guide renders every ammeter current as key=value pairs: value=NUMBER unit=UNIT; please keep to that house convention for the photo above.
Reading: value=5 unit=A
